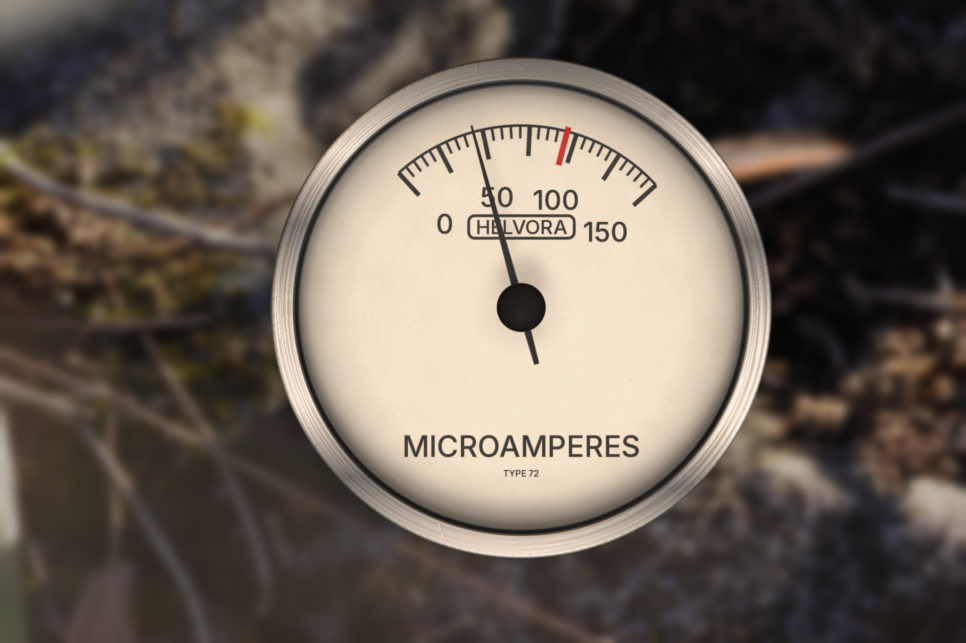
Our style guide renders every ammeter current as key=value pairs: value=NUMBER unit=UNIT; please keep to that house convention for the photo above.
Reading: value=45 unit=µA
